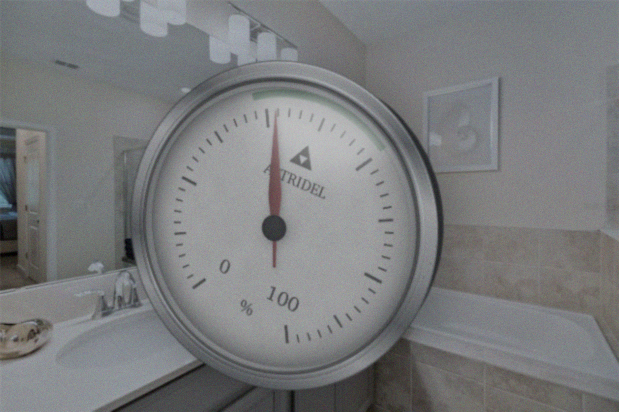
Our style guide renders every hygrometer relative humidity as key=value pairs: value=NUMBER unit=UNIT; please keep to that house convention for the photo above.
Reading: value=42 unit=%
